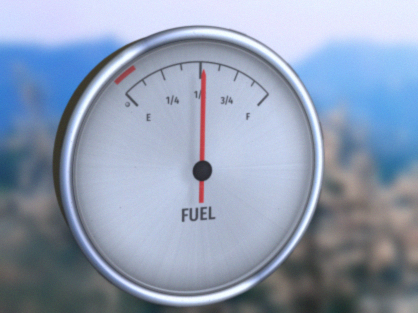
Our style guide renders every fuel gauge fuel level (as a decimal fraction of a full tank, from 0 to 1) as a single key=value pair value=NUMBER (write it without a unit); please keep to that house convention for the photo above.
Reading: value=0.5
